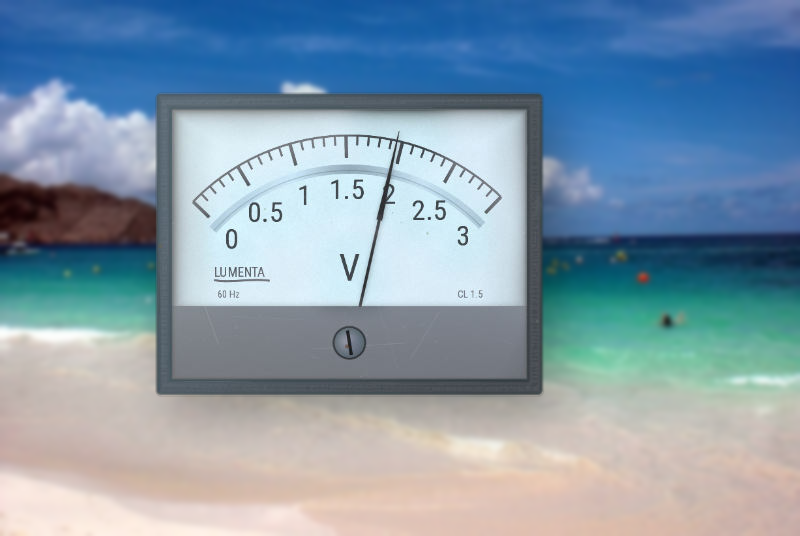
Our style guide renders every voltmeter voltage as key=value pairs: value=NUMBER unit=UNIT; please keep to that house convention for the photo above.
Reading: value=1.95 unit=V
